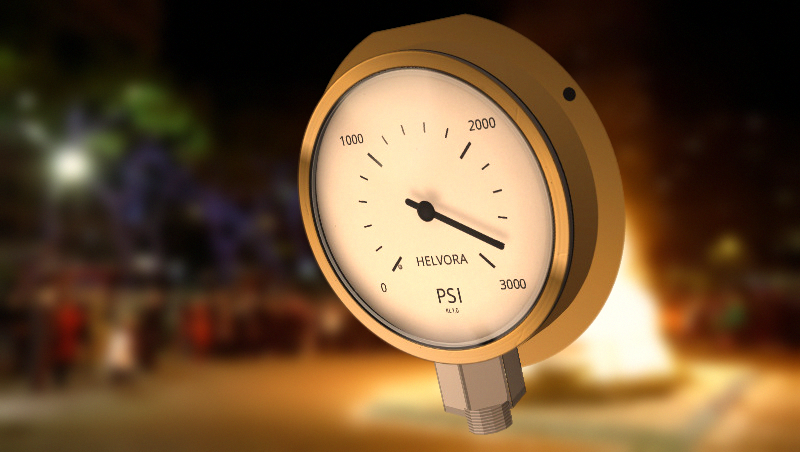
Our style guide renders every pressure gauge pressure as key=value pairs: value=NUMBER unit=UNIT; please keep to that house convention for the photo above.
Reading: value=2800 unit=psi
